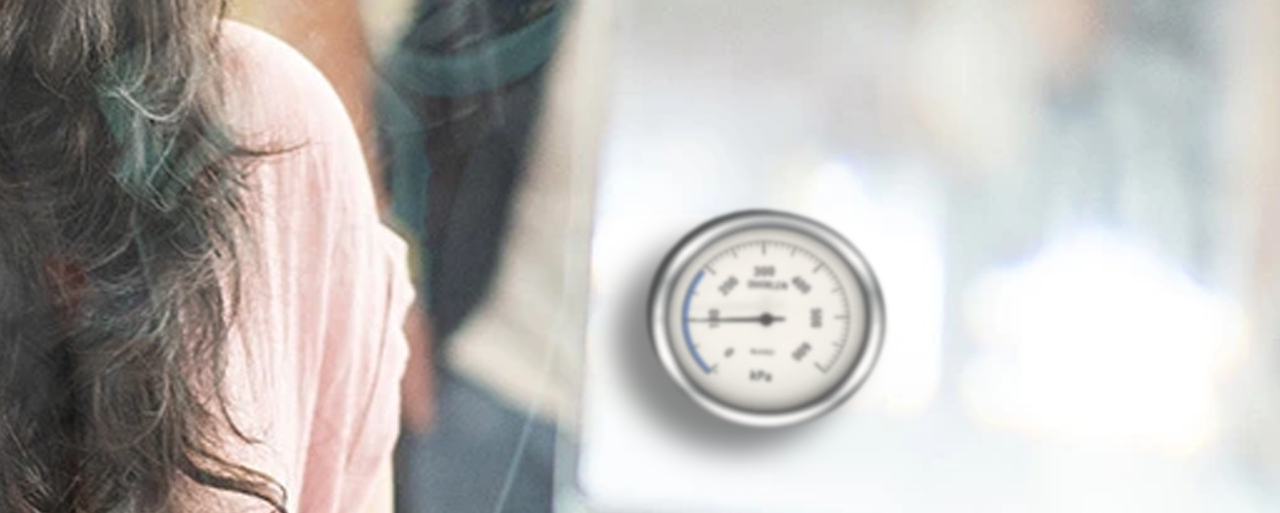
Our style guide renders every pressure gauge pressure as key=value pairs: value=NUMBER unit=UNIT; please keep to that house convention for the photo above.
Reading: value=100 unit=kPa
